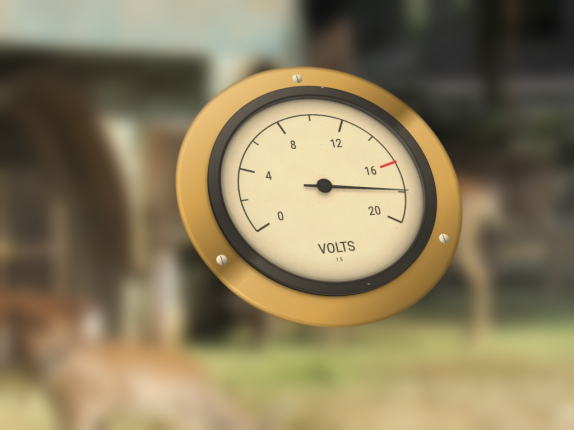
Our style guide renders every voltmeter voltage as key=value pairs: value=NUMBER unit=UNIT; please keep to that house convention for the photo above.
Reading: value=18 unit=V
